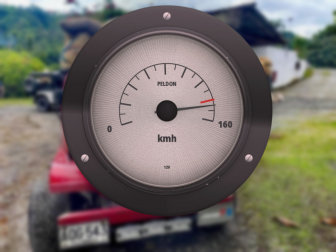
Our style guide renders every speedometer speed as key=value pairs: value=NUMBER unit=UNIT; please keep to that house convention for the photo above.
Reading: value=145 unit=km/h
